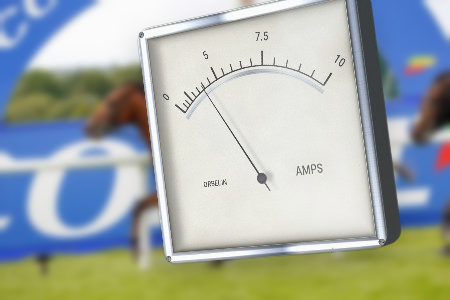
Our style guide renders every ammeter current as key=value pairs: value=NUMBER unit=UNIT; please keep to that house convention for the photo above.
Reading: value=4 unit=A
